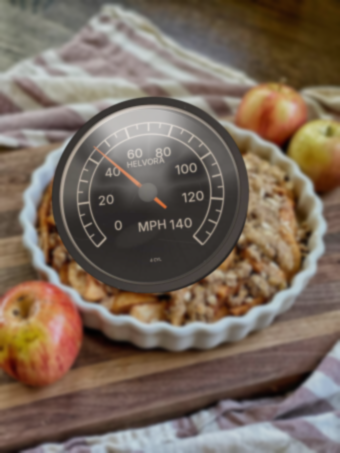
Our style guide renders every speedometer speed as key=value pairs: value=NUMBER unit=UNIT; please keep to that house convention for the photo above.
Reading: value=45 unit=mph
